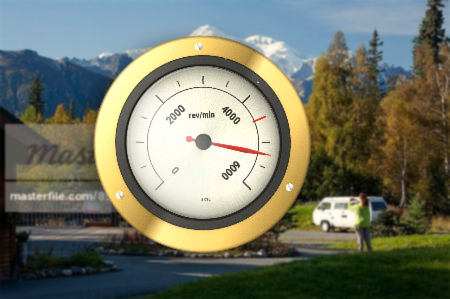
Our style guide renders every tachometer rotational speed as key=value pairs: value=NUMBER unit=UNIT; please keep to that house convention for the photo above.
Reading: value=5250 unit=rpm
